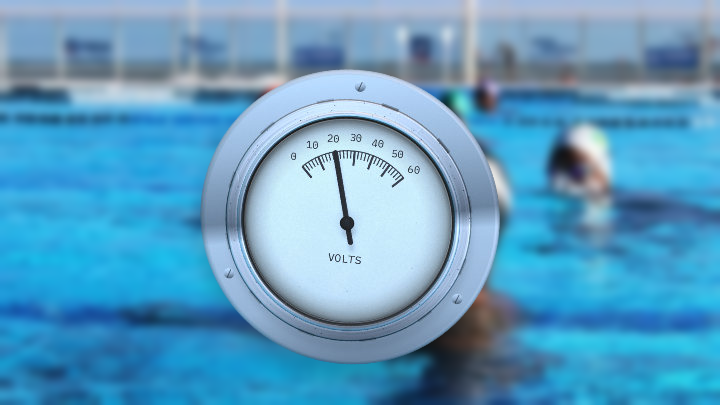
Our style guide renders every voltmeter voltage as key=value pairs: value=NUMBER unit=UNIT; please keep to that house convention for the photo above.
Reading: value=20 unit=V
